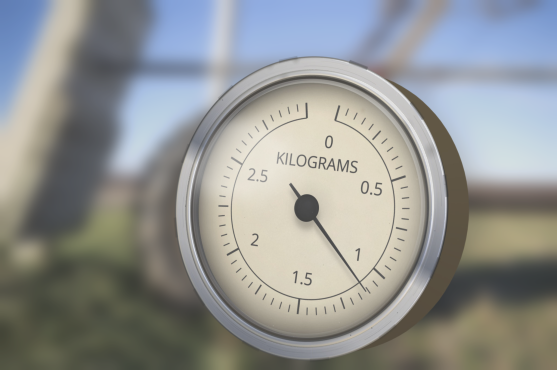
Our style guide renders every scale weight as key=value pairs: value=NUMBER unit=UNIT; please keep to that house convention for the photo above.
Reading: value=1.1 unit=kg
